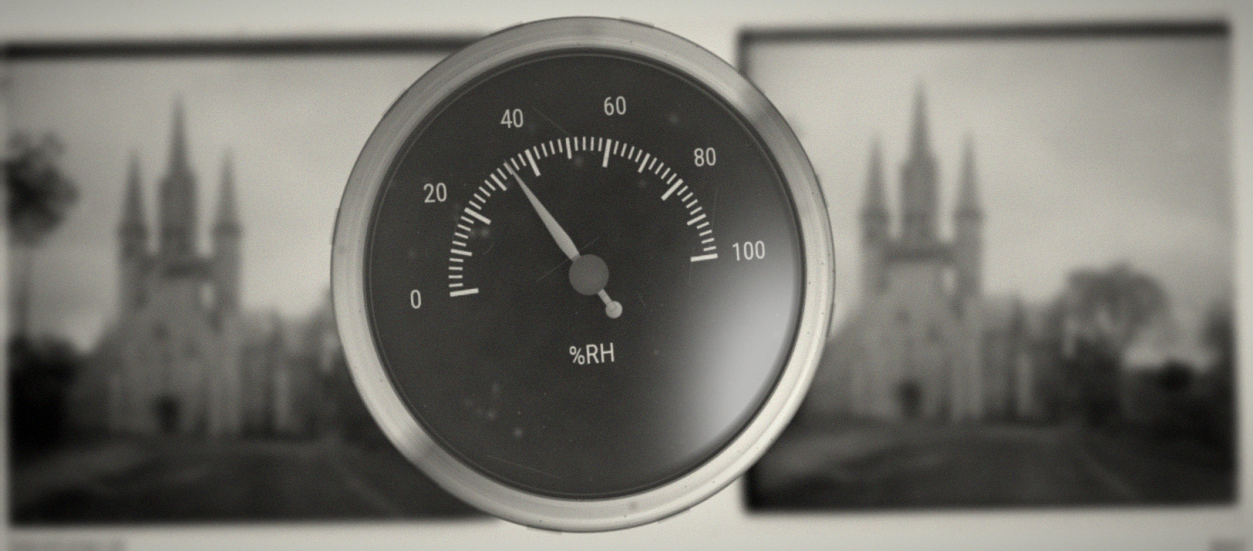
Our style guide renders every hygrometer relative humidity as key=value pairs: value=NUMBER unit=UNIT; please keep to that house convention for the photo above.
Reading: value=34 unit=%
